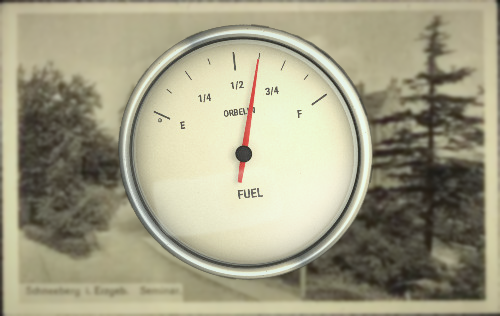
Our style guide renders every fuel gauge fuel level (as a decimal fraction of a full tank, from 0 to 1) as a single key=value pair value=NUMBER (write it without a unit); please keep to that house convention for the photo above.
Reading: value=0.625
